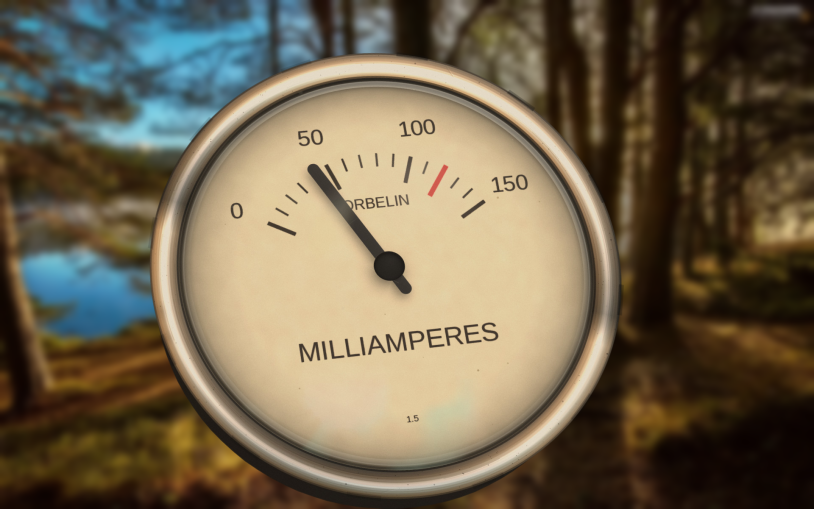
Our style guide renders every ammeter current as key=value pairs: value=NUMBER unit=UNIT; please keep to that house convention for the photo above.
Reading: value=40 unit=mA
